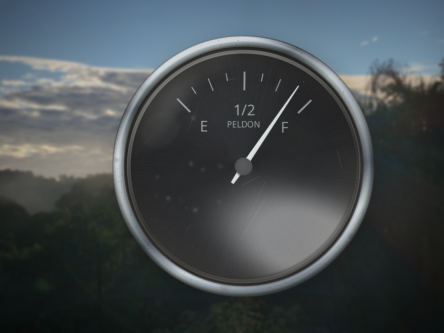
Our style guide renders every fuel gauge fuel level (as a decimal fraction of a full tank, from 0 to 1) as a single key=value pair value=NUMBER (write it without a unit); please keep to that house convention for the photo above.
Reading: value=0.875
